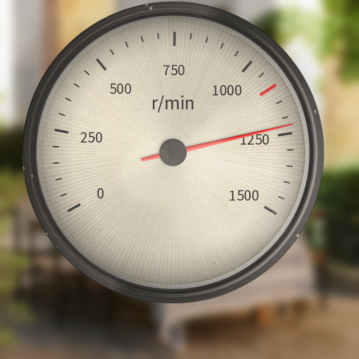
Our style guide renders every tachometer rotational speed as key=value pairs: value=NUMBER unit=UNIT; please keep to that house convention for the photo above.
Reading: value=1225 unit=rpm
